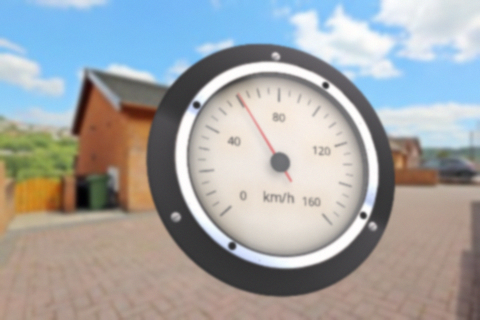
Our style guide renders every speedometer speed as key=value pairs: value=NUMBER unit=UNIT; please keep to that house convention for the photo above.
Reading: value=60 unit=km/h
